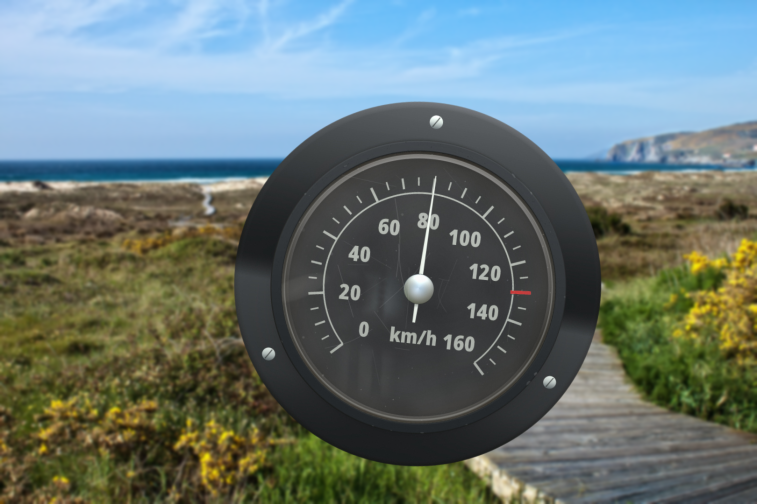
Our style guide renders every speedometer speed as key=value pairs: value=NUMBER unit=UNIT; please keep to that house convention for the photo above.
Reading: value=80 unit=km/h
